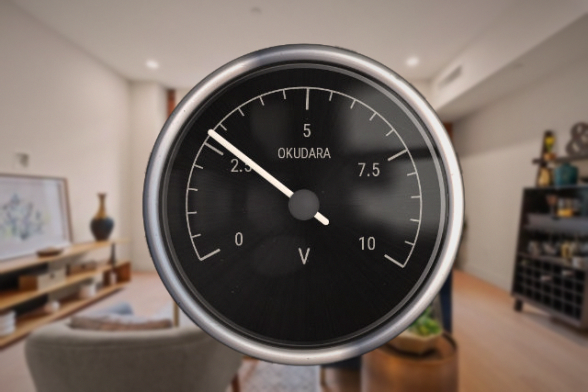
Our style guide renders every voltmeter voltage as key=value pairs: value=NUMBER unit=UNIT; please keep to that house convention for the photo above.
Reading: value=2.75 unit=V
